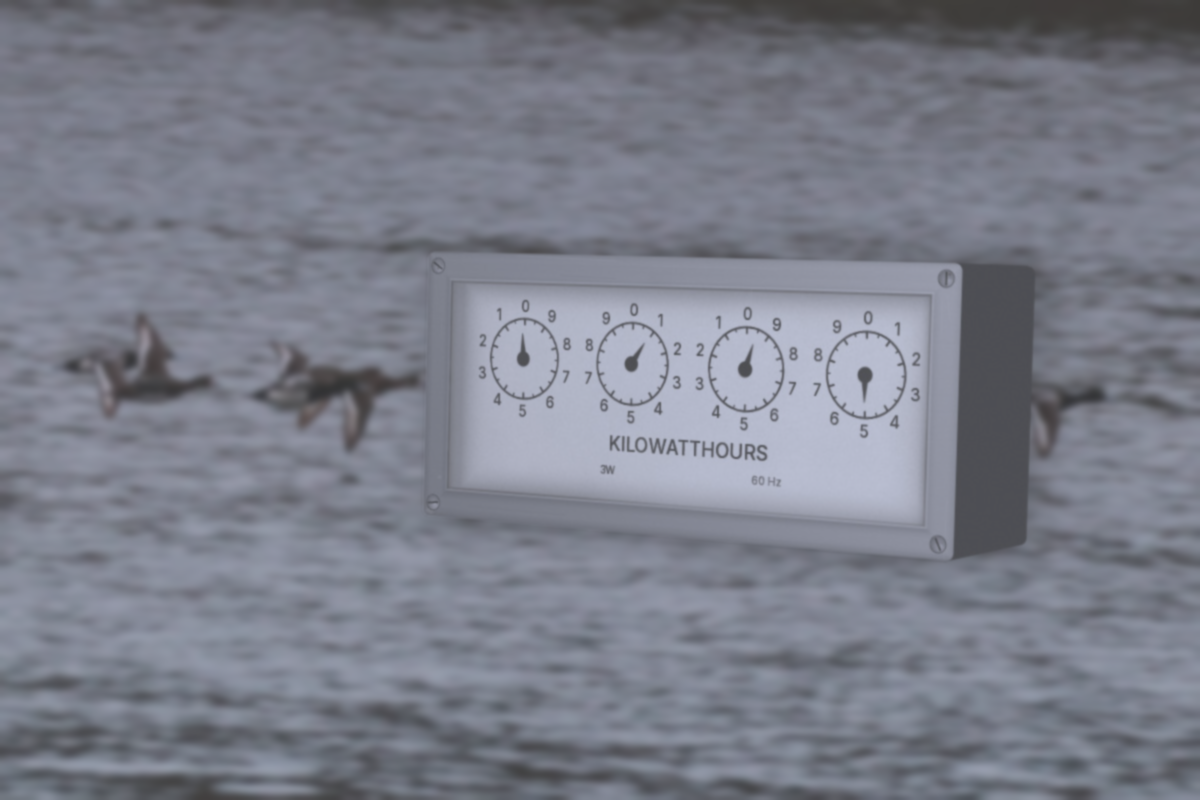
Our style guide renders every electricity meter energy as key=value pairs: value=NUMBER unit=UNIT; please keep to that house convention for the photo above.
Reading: value=95 unit=kWh
